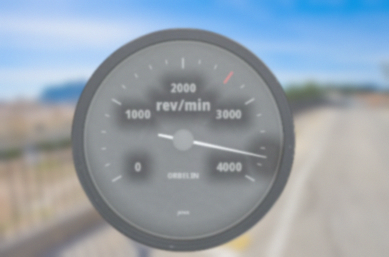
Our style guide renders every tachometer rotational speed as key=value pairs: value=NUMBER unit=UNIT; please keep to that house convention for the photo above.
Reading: value=3700 unit=rpm
